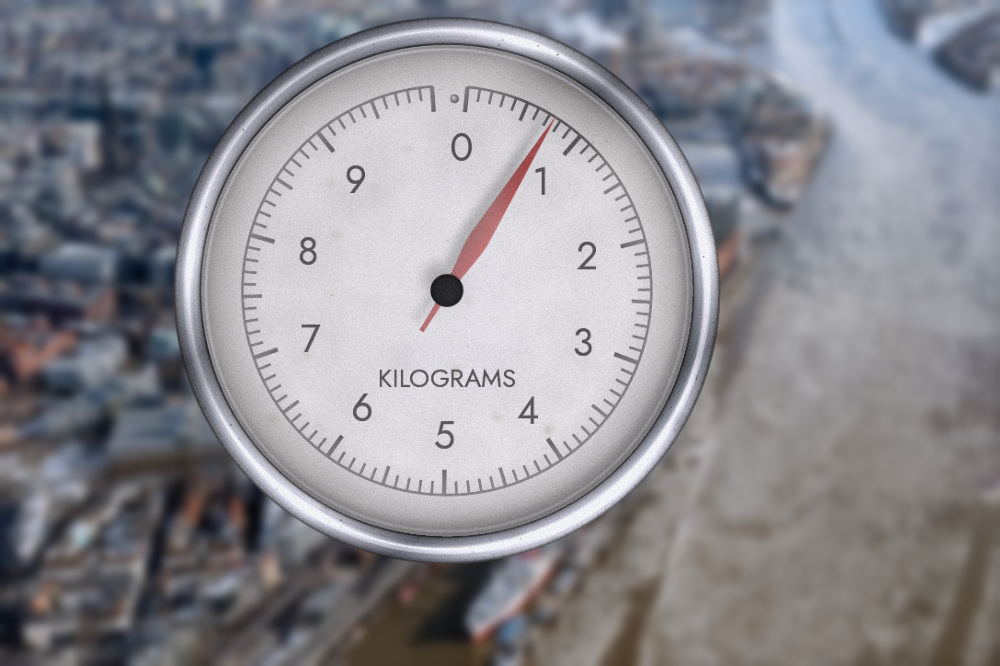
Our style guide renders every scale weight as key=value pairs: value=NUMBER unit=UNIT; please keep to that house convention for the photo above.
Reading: value=0.75 unit=kg
